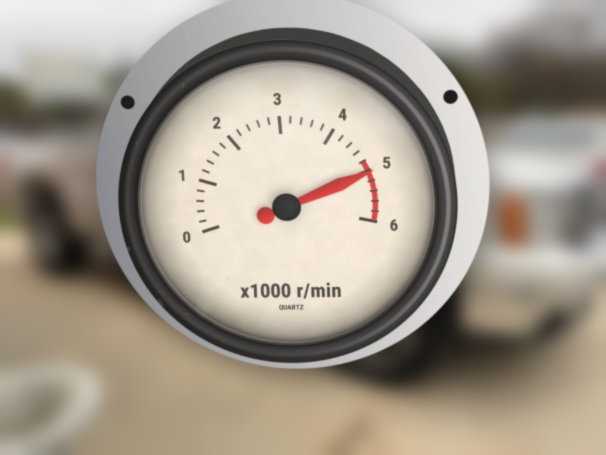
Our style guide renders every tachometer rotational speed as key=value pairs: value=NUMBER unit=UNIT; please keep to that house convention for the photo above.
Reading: value=5000 unit=rpm
